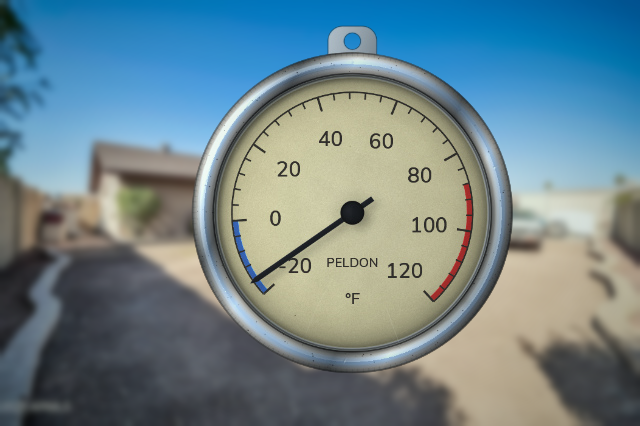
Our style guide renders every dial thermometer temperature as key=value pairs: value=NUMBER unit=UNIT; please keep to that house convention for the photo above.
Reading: value=-16 unit=°F
